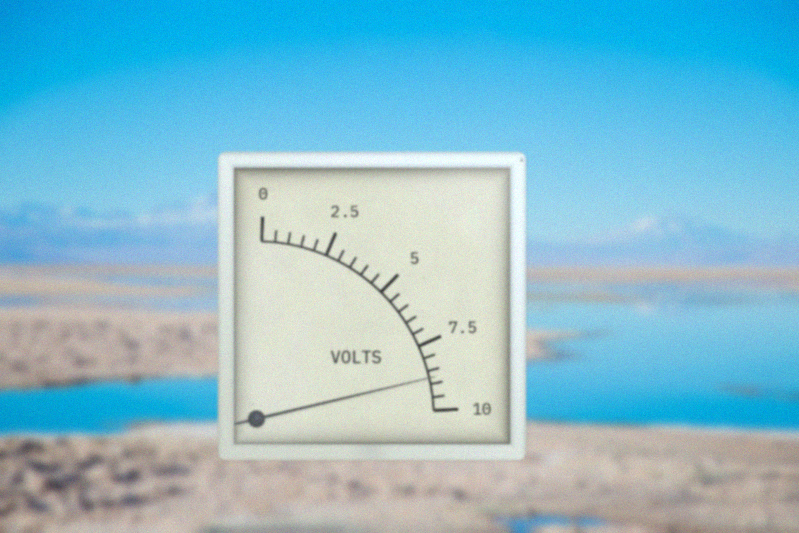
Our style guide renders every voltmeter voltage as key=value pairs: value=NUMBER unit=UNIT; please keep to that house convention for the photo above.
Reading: value=8.75 unit=V
